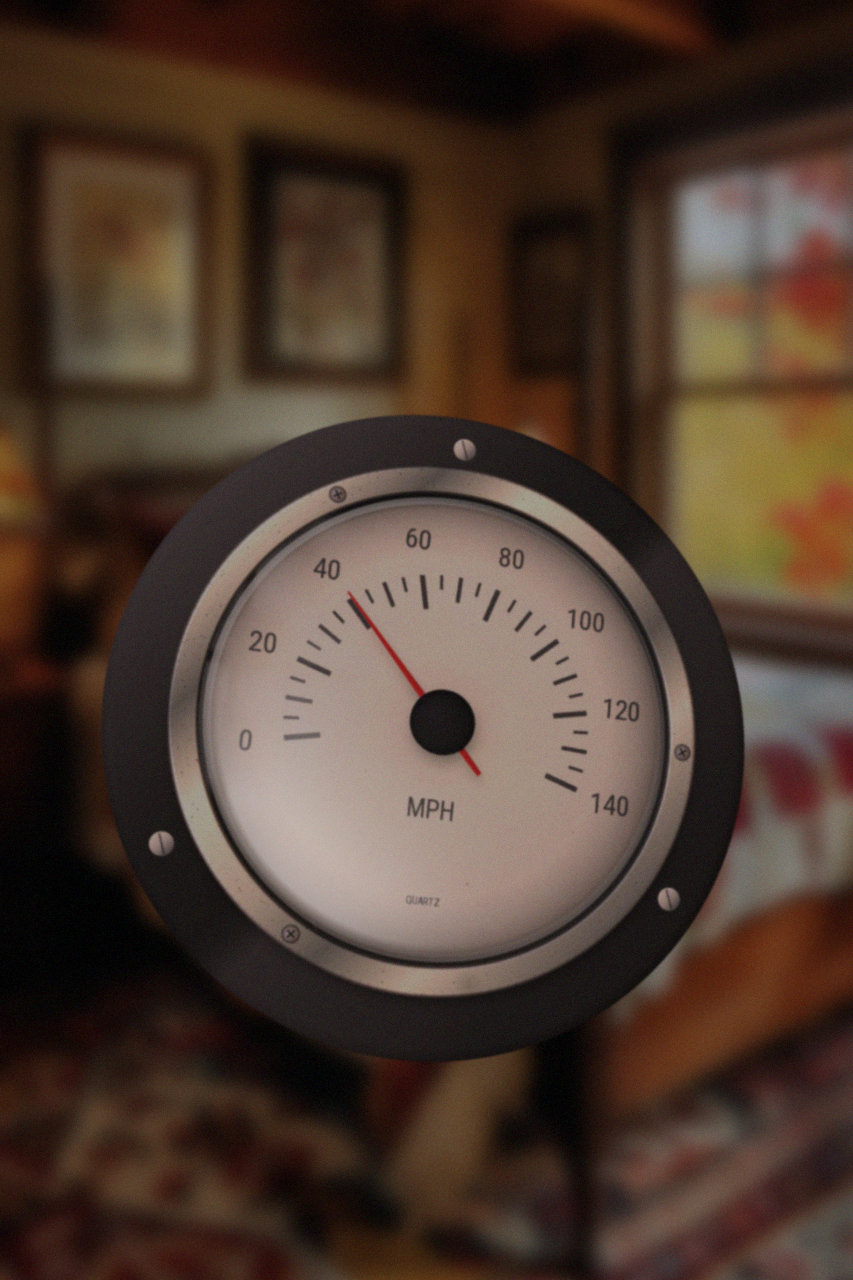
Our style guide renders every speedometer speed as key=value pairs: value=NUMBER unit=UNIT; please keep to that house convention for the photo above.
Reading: value=40 unit=mph
